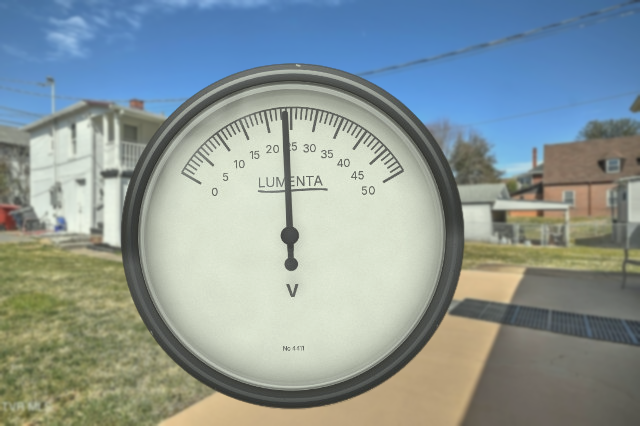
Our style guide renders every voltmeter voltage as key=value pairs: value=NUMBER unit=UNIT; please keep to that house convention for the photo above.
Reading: value=24 unit=V
